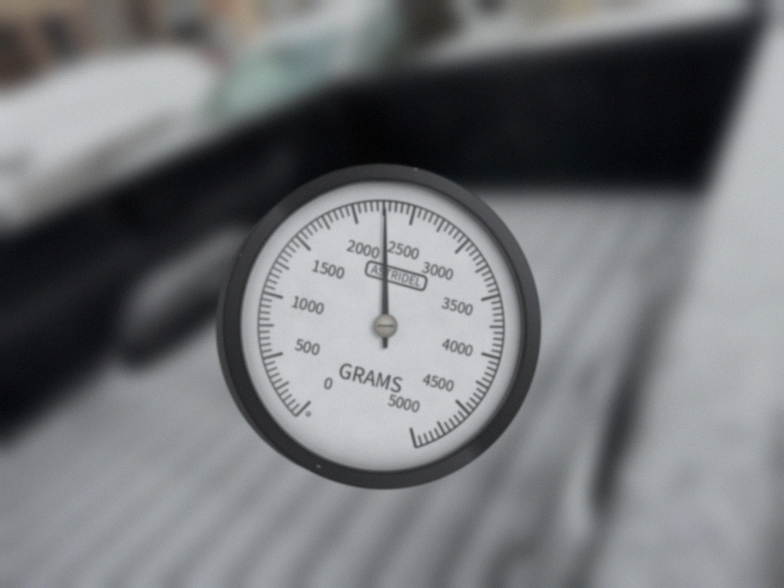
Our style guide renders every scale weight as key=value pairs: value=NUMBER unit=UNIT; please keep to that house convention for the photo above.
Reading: value=2250 unit=g
